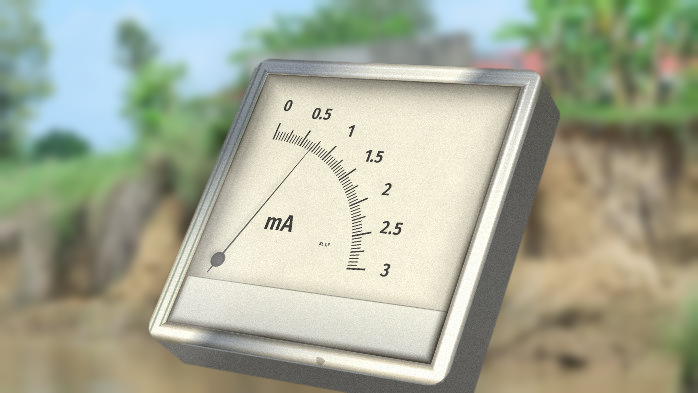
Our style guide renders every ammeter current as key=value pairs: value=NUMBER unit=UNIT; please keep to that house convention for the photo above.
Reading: value=0.75 unit=mA
